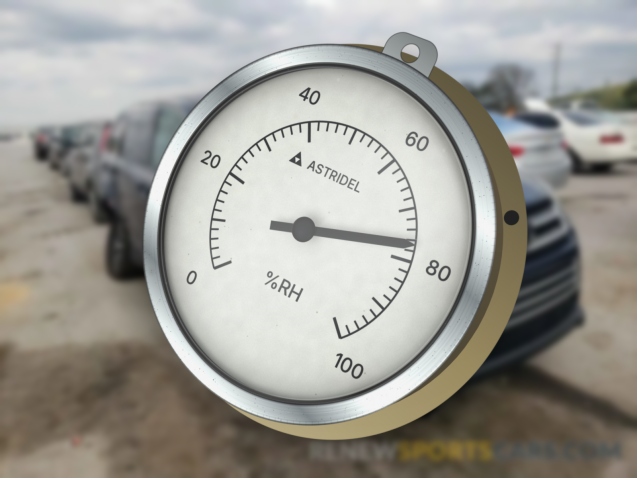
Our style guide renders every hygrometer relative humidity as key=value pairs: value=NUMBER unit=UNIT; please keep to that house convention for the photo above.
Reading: value=77 unit=%
